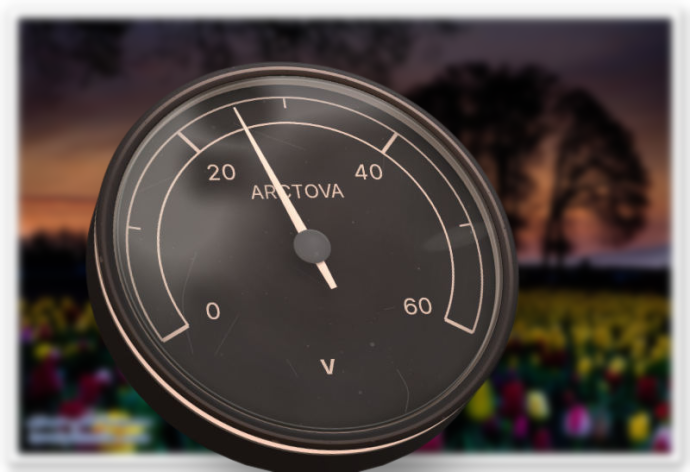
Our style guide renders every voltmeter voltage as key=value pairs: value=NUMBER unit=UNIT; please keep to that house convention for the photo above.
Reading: value=25 unit=V
